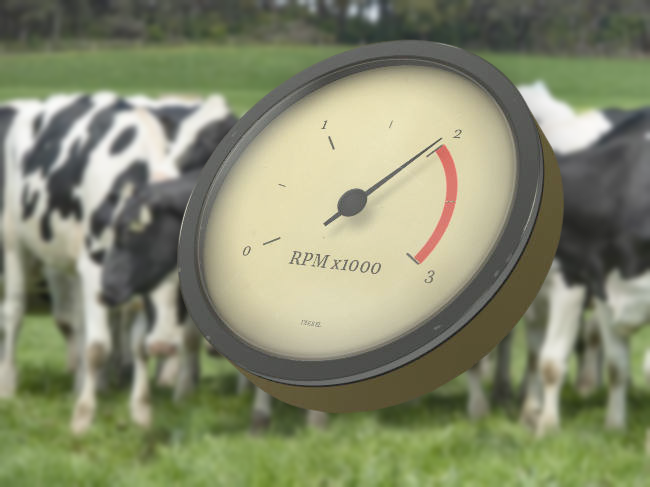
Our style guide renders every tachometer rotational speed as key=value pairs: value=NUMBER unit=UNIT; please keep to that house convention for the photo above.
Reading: value=2000 unit=rpm
